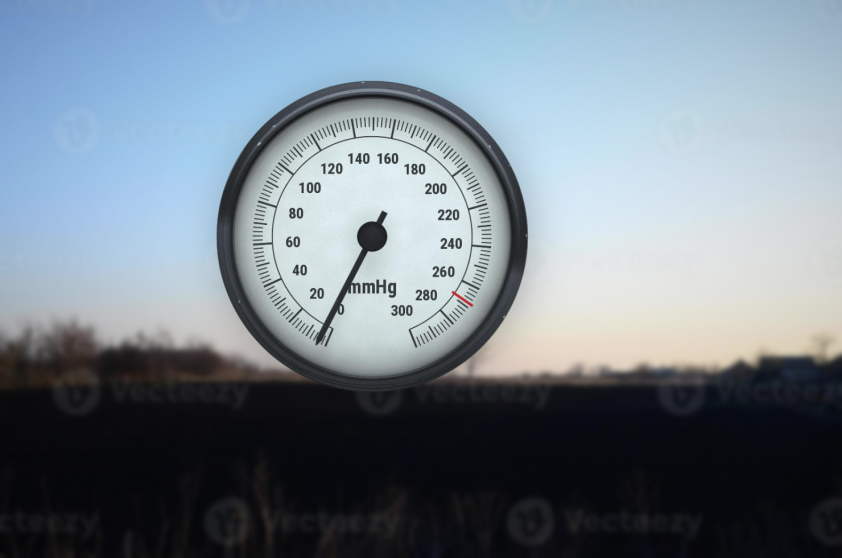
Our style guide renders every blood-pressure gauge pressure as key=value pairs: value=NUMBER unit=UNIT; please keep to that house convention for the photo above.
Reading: value=4 unit=mmHg
